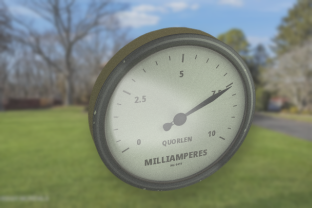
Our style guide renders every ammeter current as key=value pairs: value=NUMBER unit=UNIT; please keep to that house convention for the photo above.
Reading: value=7.5 unit=mA
